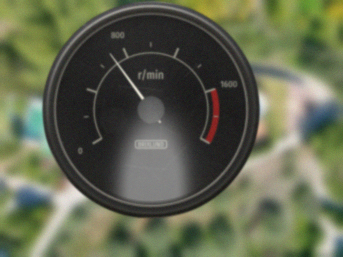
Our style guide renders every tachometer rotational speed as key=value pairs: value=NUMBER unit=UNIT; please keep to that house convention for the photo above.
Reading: value=700 unit=rpm
